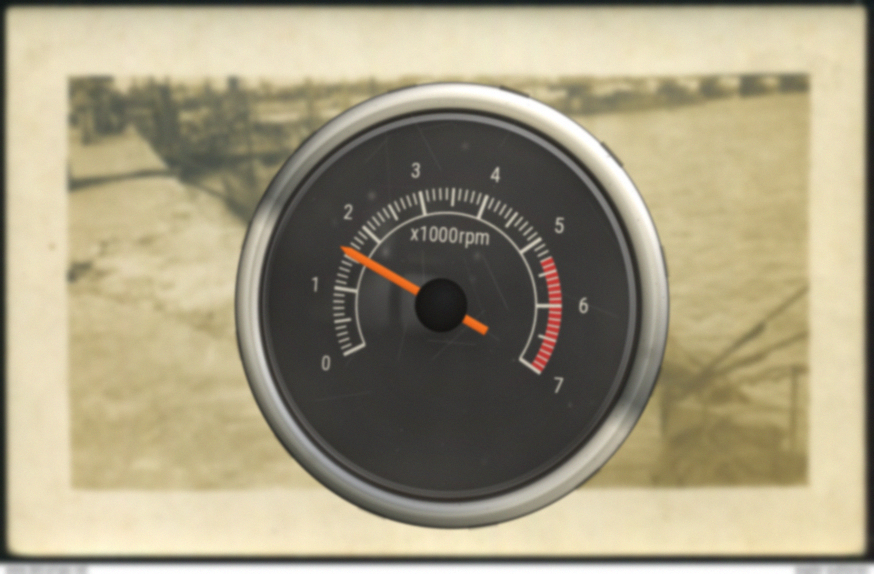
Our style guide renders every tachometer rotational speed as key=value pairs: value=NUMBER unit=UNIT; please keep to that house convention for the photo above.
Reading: value=1600 unit=rpm
